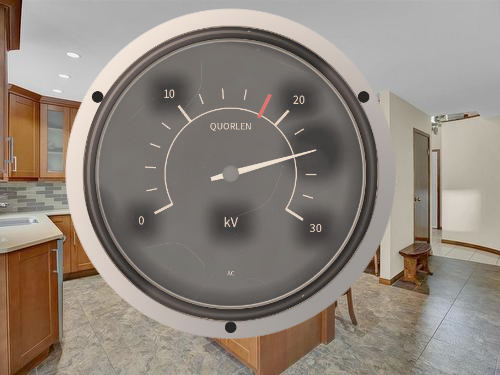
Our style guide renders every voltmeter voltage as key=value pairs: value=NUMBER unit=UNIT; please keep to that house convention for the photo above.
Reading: value=24 unit=kV
